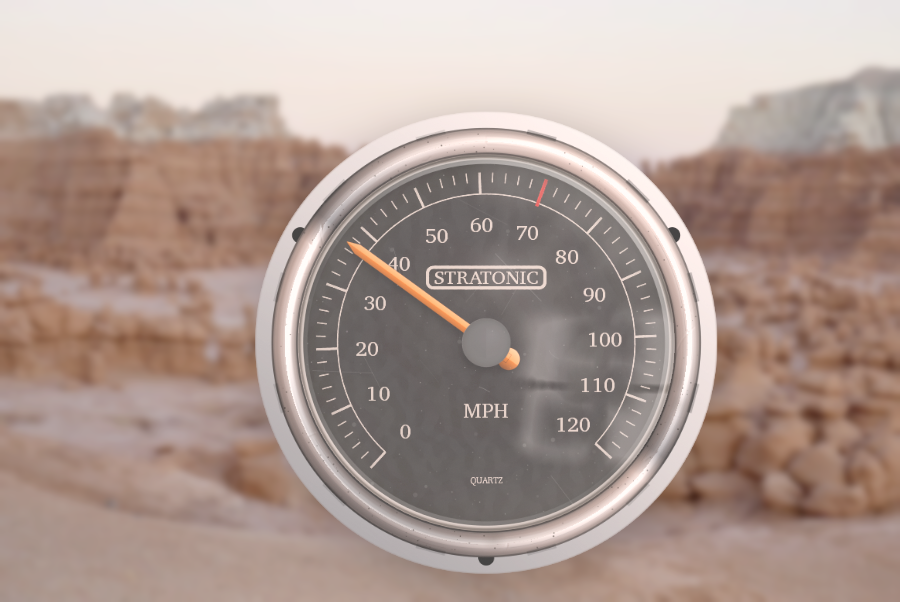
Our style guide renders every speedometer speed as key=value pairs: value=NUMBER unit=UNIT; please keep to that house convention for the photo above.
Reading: value=37 unit=mph
